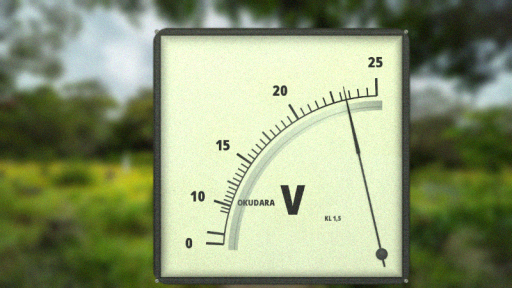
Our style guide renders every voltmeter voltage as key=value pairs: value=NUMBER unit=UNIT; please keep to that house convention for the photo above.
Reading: value=23.25 unit=V
